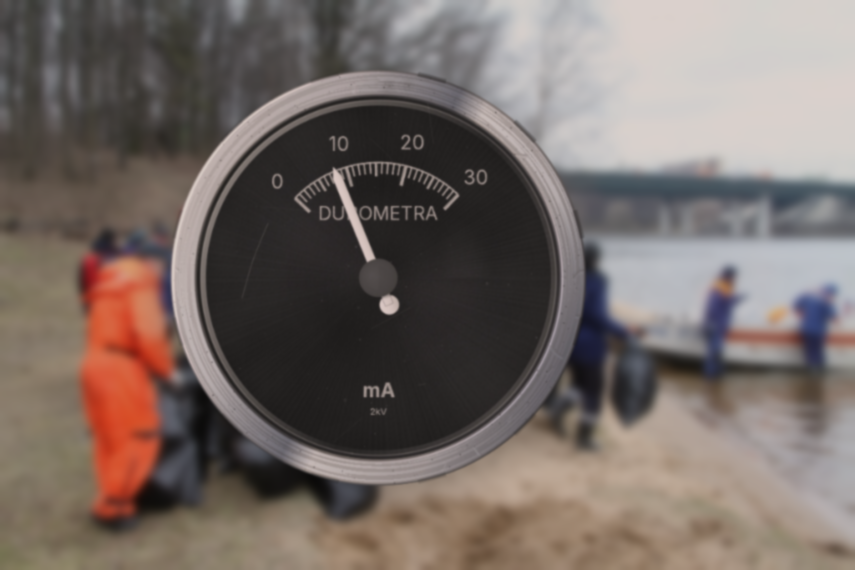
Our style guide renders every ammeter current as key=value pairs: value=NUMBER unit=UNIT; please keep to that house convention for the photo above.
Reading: value=8 unit=mA
